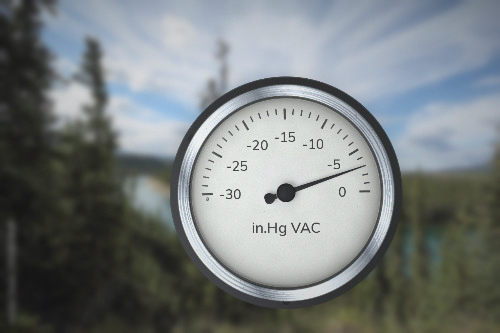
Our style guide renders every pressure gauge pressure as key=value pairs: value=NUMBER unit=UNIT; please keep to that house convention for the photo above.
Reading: value=-3 unit=inHg
